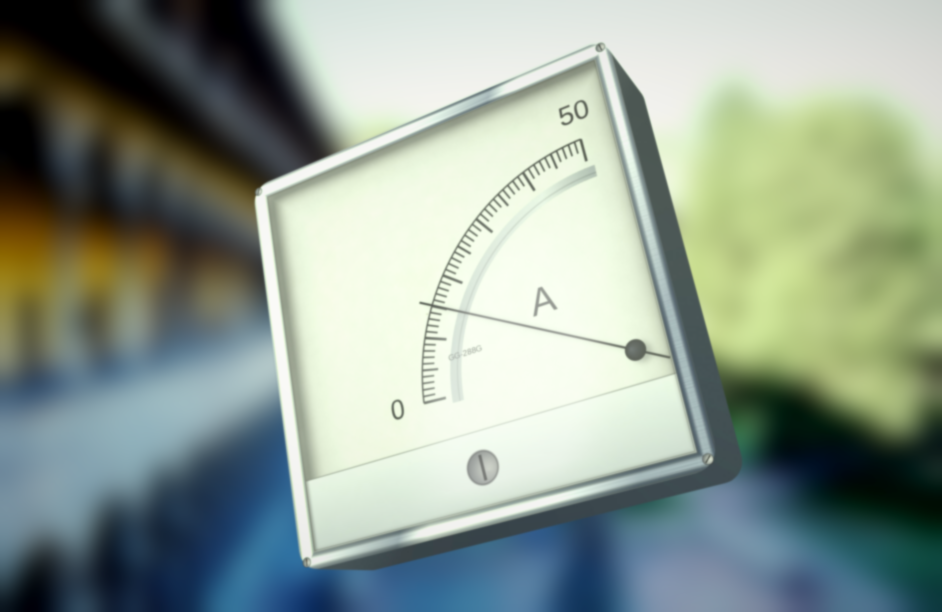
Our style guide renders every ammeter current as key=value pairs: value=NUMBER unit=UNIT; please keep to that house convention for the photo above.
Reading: value=15 unit=A
